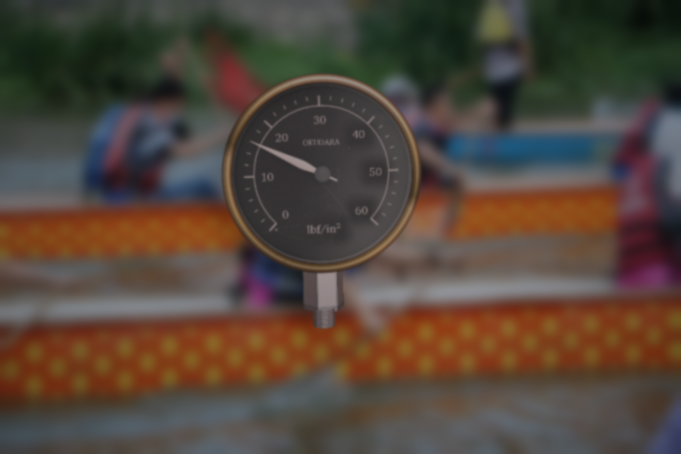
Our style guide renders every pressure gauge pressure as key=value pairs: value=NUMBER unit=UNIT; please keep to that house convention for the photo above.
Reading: value=16 unit=psi
